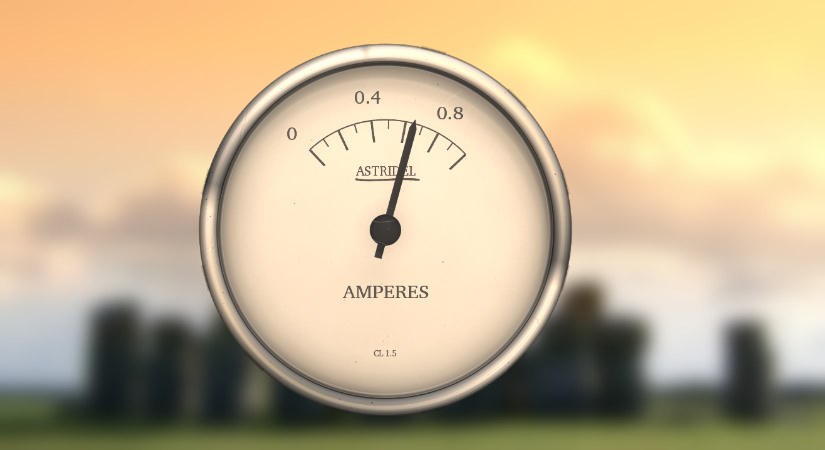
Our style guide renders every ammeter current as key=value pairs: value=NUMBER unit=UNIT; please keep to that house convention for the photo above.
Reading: value=0.65 unit=A
